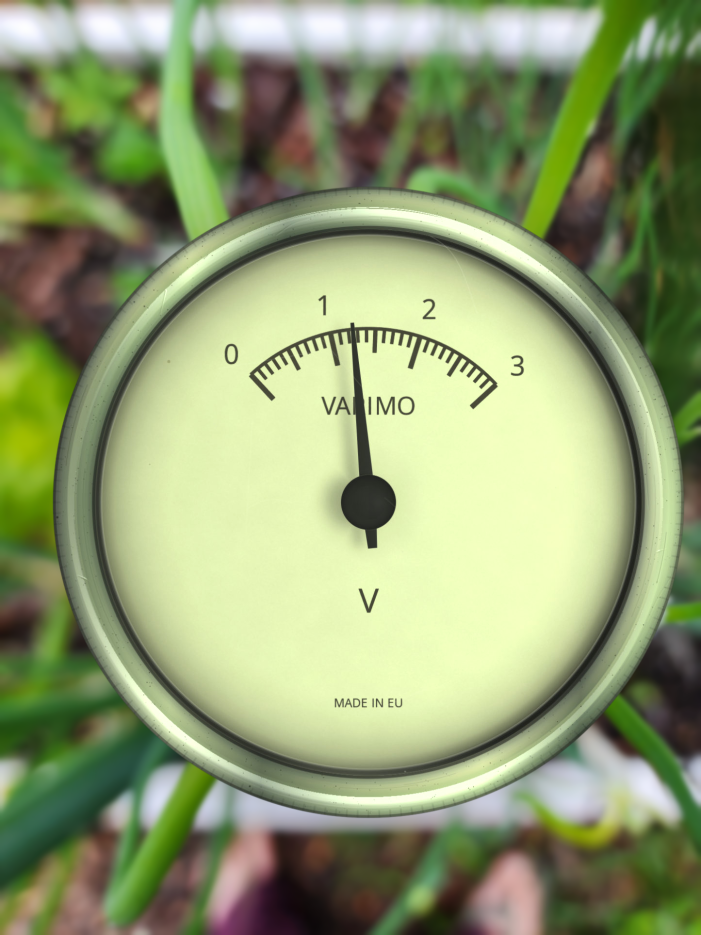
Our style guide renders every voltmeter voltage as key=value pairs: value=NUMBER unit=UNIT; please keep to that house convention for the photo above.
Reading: value=1.25 unit=V
